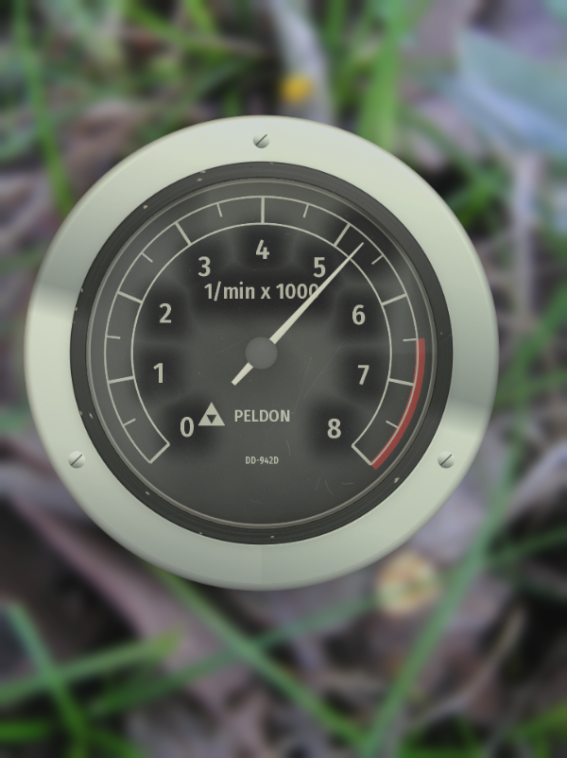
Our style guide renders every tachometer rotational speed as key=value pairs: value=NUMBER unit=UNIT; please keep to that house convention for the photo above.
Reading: value=5250 unit=rpm
